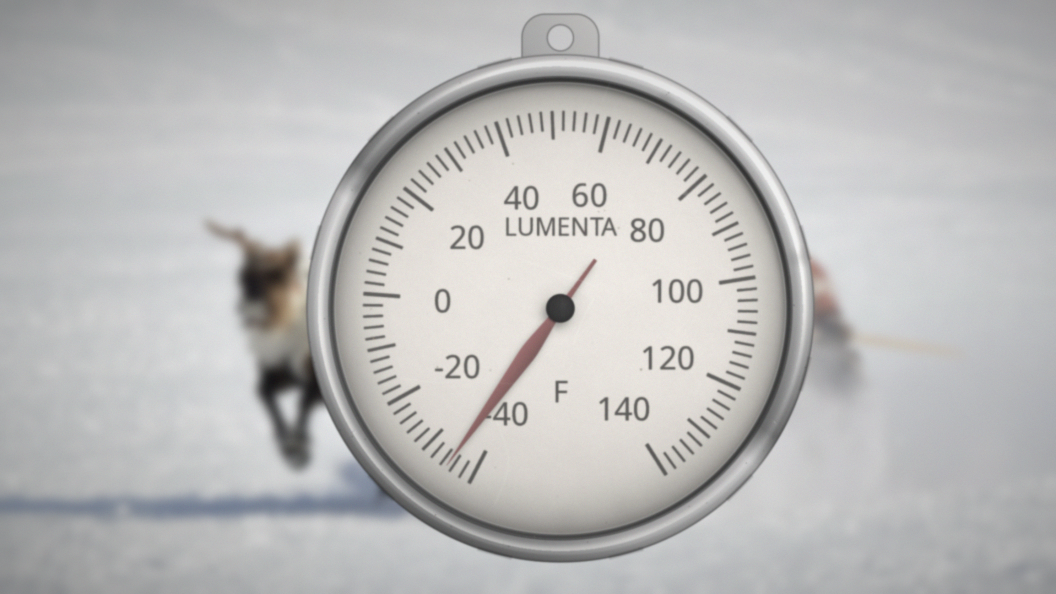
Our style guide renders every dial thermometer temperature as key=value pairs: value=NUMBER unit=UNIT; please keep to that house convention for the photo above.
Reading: value=-35 unit=°F
